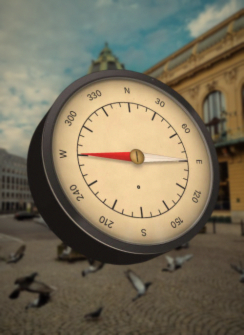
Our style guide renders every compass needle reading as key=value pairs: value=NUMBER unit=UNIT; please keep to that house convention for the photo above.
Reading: value=270 unit=°
